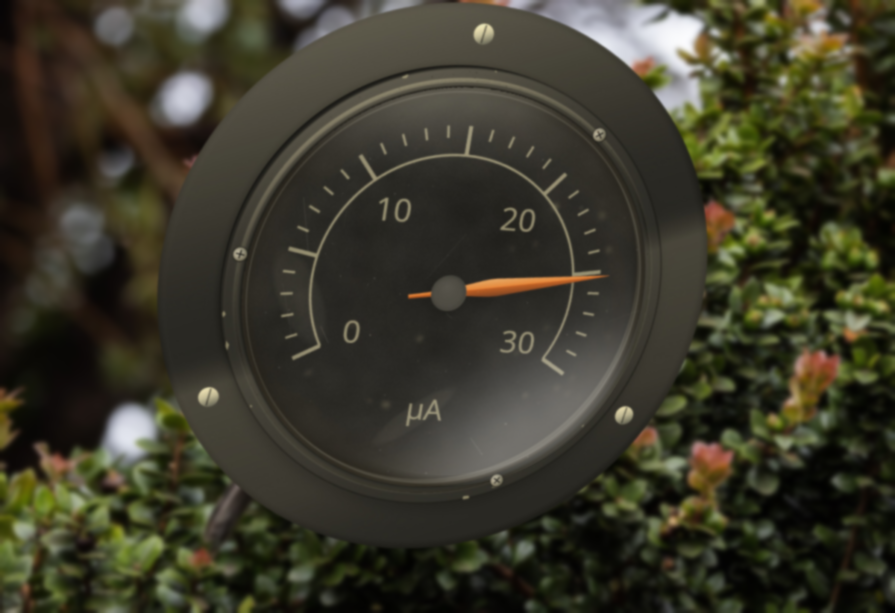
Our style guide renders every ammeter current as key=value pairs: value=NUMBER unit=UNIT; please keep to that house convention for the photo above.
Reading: value=25 unit=µA
